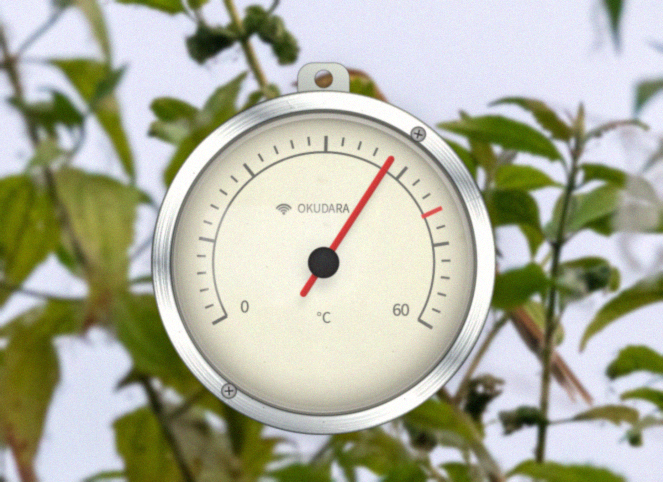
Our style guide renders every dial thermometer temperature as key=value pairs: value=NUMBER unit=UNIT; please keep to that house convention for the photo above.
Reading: value=38 unit=°C
